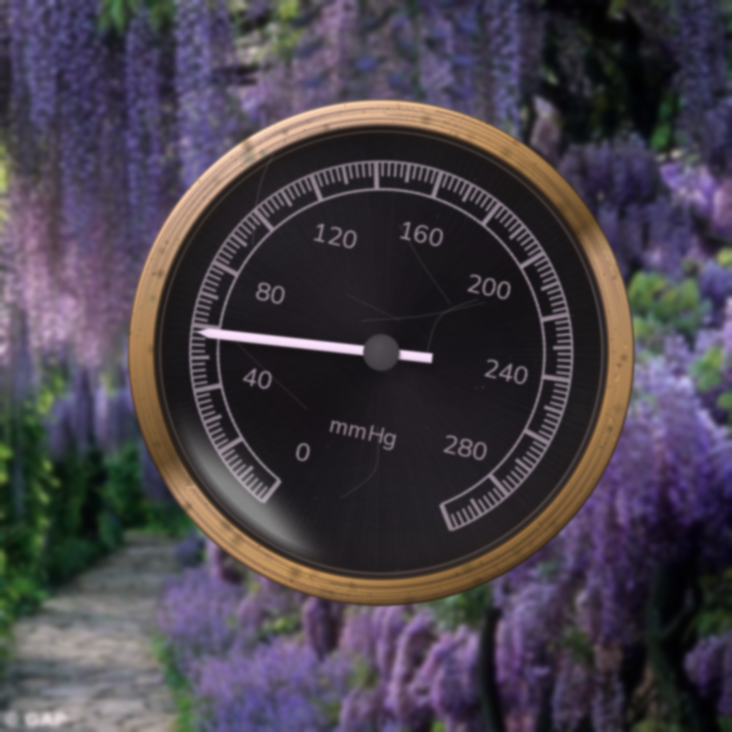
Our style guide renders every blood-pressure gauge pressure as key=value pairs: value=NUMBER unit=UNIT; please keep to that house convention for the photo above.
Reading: value=58 unit=mmHg
